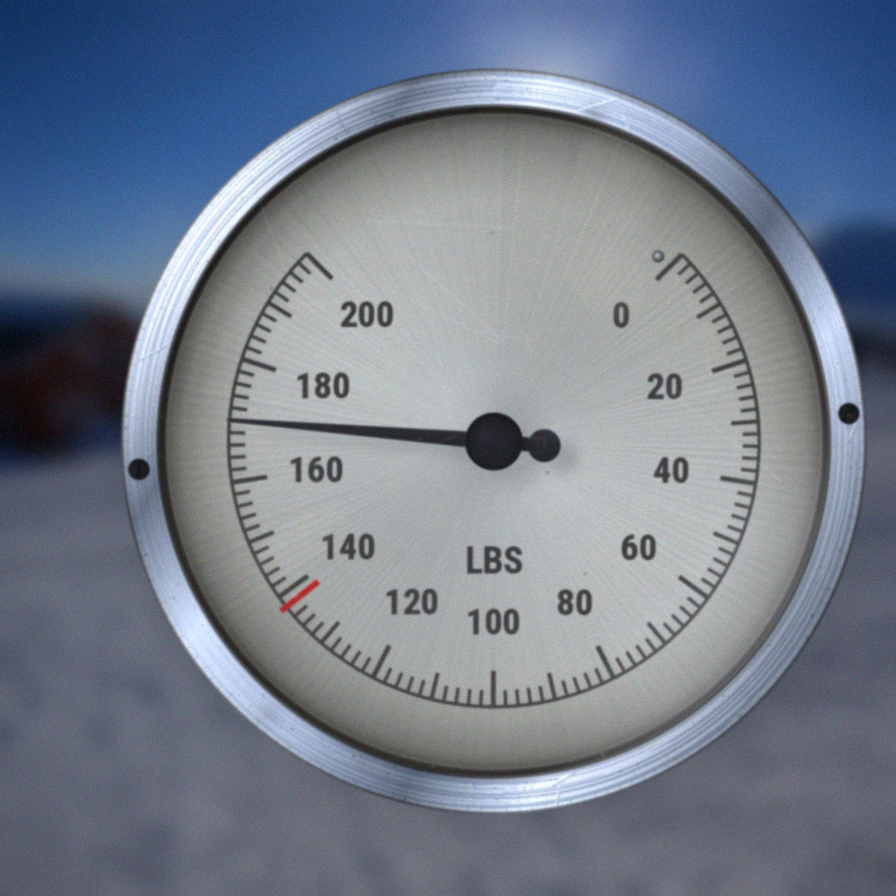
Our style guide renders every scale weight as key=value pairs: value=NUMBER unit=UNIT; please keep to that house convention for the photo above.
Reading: value=170 unit=lb
